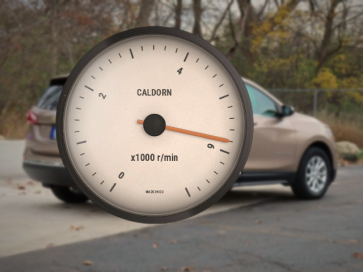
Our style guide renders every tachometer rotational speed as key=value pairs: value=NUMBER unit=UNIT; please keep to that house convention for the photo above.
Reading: value=5800 unit=rpm
